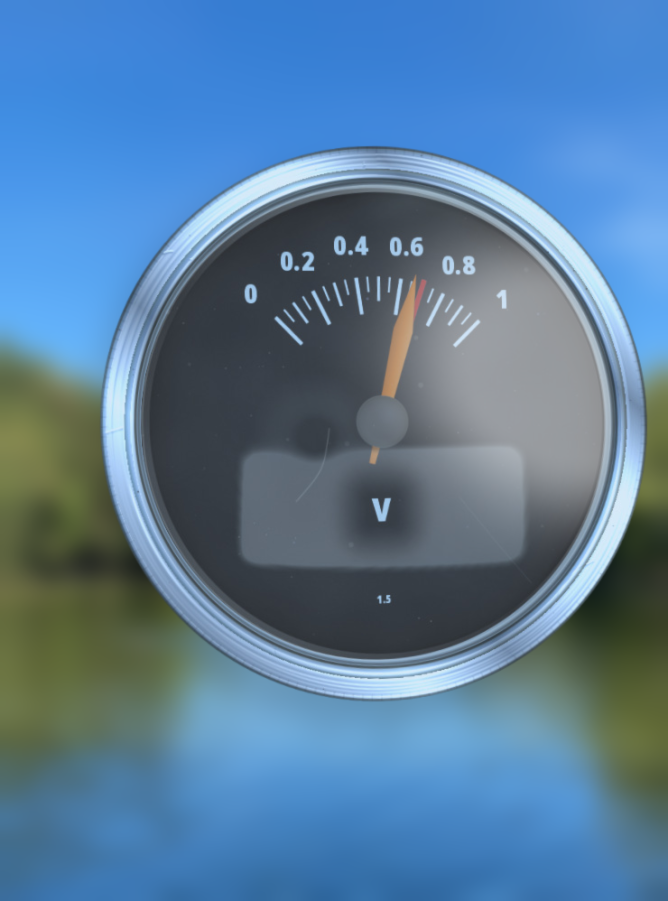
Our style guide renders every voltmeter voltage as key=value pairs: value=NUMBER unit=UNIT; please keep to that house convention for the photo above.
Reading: value=0.65 unit=V
